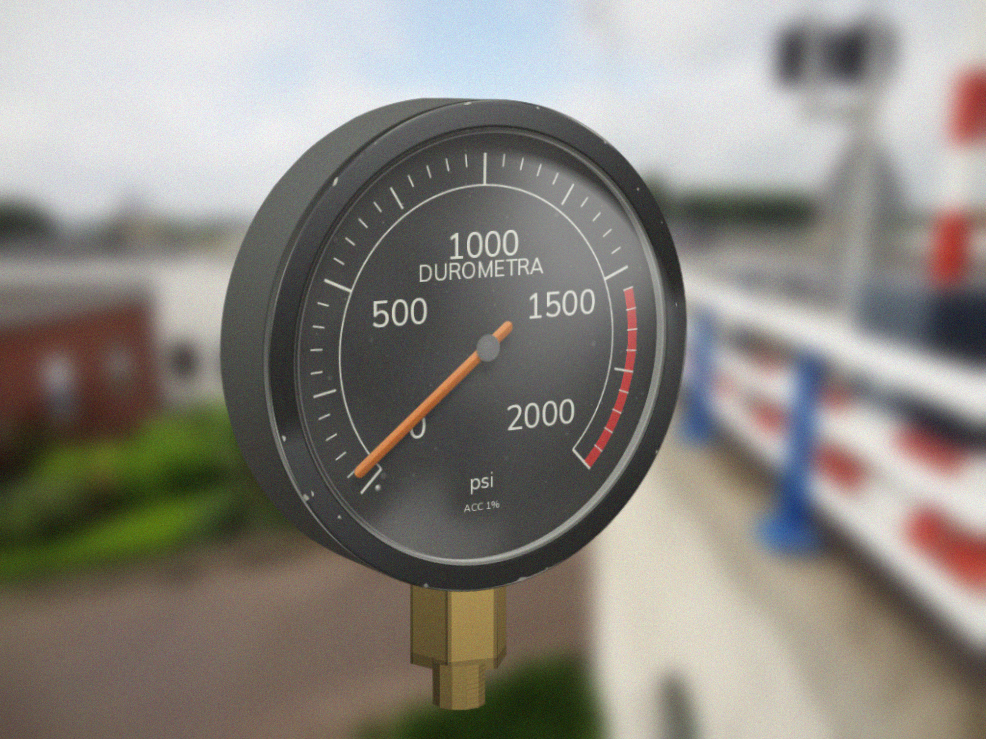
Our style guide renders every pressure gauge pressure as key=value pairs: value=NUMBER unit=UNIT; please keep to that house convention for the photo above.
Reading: value=50 unit=psi
